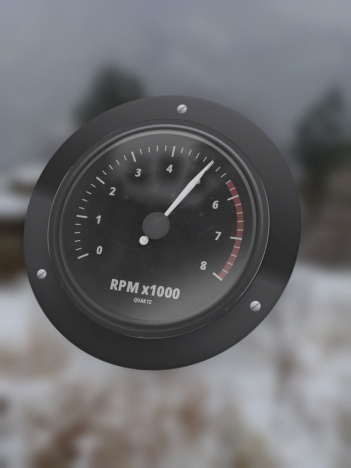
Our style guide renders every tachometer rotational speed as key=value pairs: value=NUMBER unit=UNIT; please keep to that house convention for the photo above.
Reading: value=5000 unit=rpm
